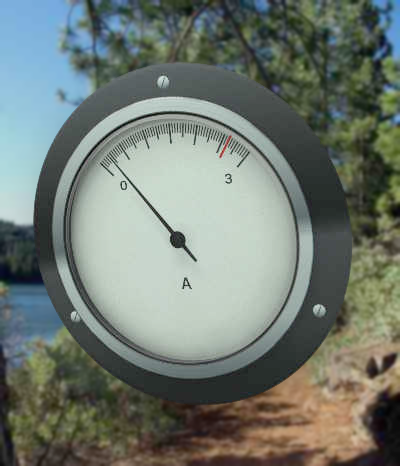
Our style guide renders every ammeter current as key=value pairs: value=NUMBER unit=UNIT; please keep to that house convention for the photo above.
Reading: value=0.25 unit=A
